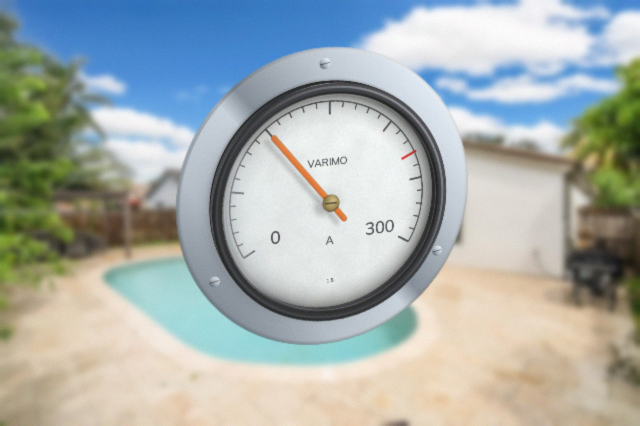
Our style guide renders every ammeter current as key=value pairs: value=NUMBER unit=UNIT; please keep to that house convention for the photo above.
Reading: value=100 unit=A
